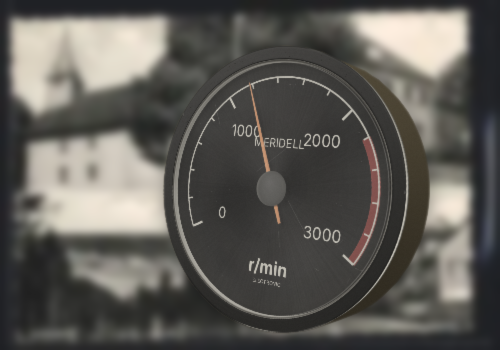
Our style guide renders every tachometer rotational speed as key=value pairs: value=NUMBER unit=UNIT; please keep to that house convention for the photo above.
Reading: value=1200 unit=rpm
